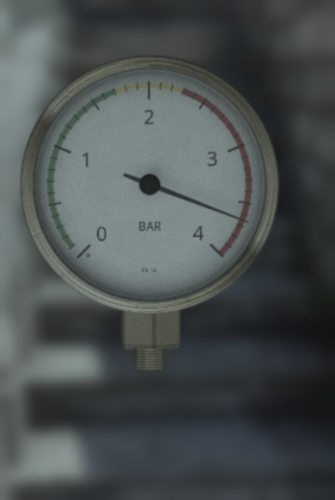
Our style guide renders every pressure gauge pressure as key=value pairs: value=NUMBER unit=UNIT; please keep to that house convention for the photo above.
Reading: value=3.65 unit=bar
